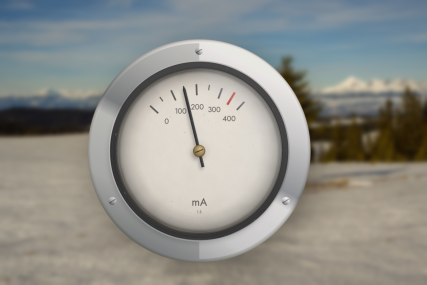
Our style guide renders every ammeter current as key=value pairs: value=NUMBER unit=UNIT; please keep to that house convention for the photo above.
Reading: value=150 unit=mA
